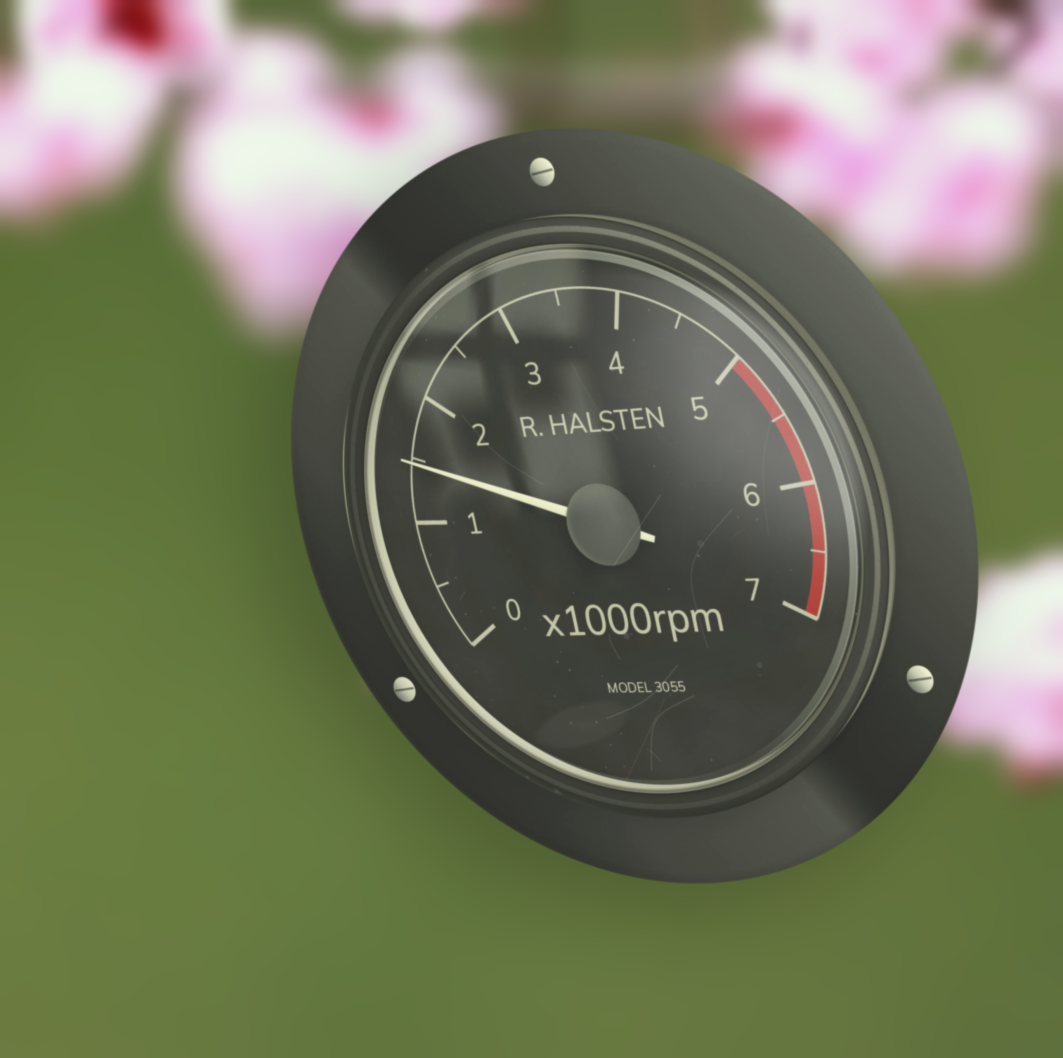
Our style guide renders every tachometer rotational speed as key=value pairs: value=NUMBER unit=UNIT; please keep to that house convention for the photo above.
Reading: value=1500 unit=rpm
